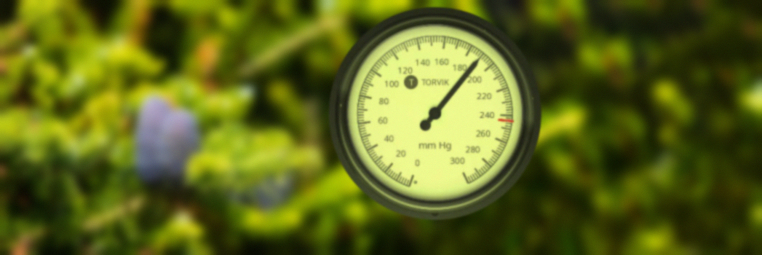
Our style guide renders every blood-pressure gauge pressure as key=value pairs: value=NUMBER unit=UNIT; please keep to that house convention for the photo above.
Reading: value=190 unit=mmHg
